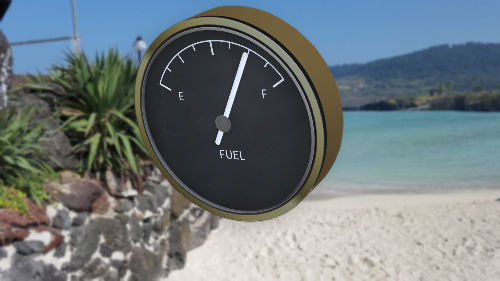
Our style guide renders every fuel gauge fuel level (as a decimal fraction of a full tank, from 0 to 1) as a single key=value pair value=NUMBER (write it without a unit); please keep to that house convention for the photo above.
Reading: value=0.75
